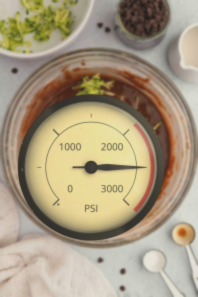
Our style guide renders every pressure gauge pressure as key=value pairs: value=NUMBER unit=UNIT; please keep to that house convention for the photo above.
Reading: value=2500 unit=psi
